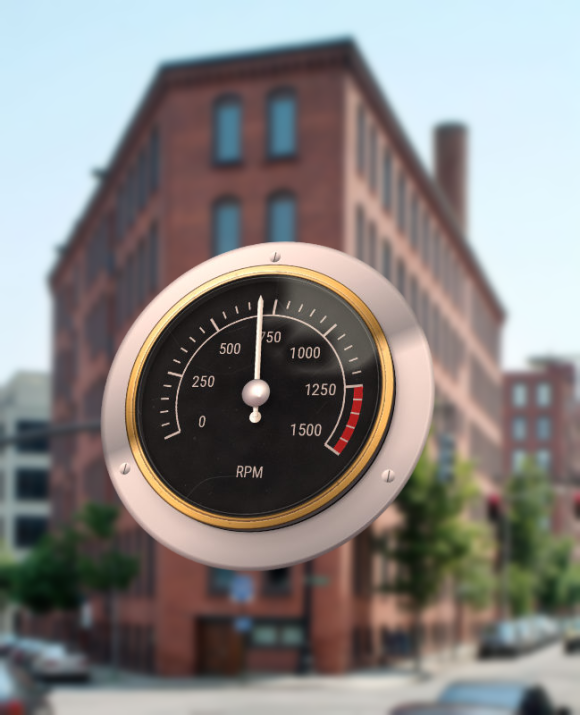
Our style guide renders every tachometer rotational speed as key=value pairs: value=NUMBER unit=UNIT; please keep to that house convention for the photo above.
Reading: value=700 unit=rpm
